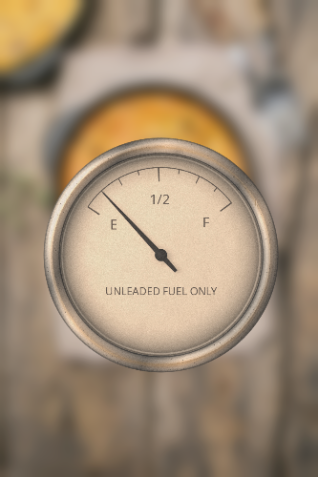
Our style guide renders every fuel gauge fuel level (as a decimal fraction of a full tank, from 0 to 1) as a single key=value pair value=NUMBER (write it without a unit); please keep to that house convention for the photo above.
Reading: value=0.125
